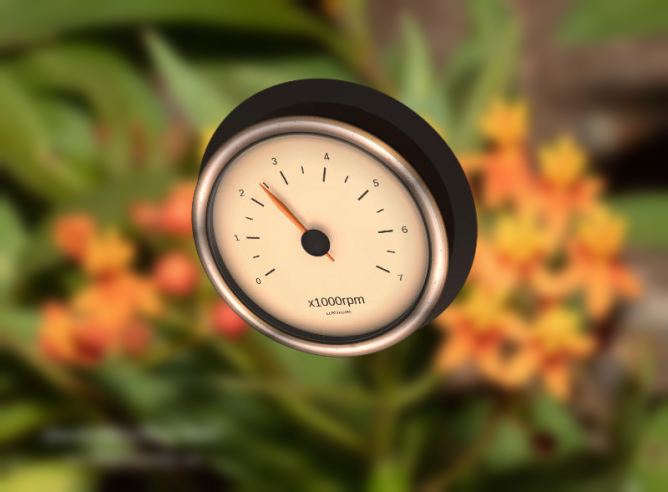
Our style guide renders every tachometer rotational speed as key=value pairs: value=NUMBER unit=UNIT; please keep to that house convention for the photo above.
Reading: value=2500 unit=rpm
